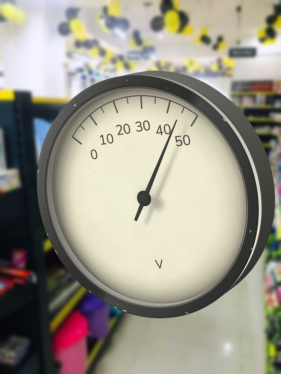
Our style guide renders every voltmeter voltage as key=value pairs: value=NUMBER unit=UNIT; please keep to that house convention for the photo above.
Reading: value=45 unit=V
